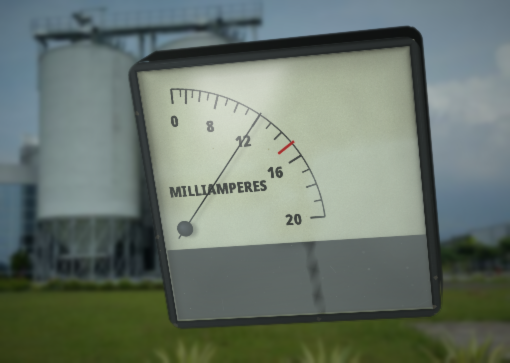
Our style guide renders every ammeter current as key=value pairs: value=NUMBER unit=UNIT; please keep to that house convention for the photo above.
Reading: value=12 unit=mA
